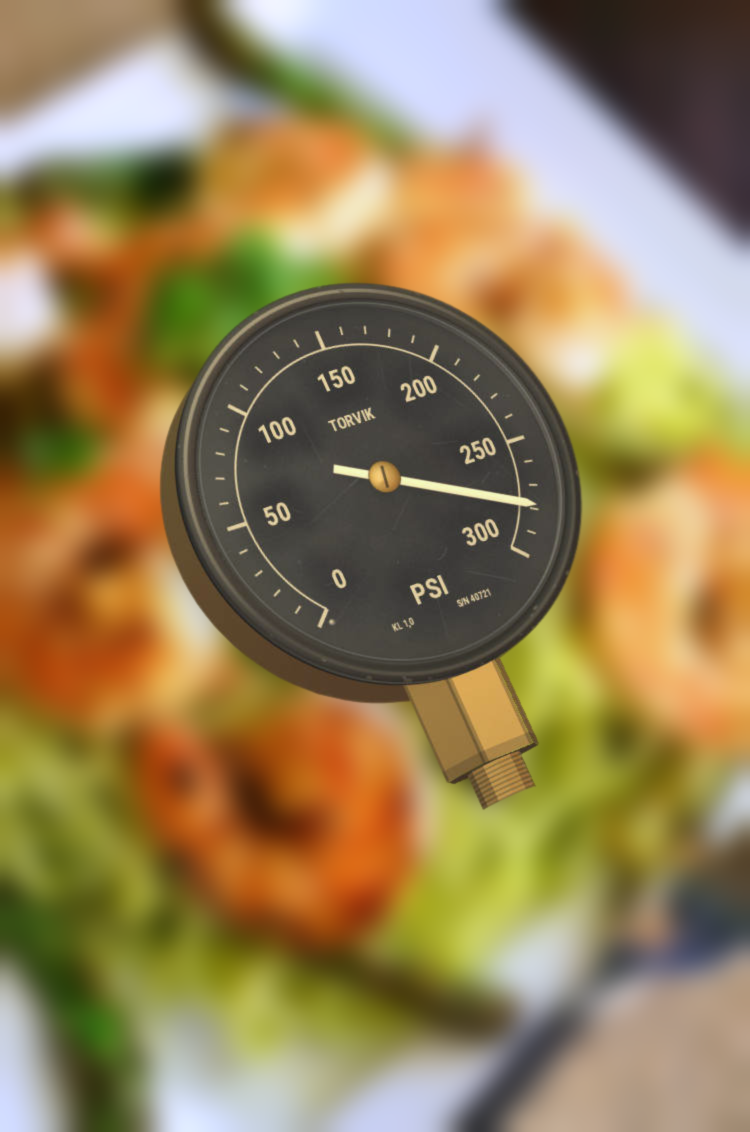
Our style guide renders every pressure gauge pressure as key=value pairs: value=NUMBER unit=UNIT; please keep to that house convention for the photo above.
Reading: value=280 unit=psi
